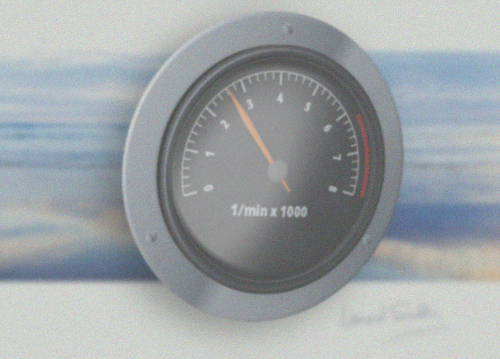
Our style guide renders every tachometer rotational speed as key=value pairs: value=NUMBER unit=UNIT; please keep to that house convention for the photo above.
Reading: value=2600 unit=rpm
